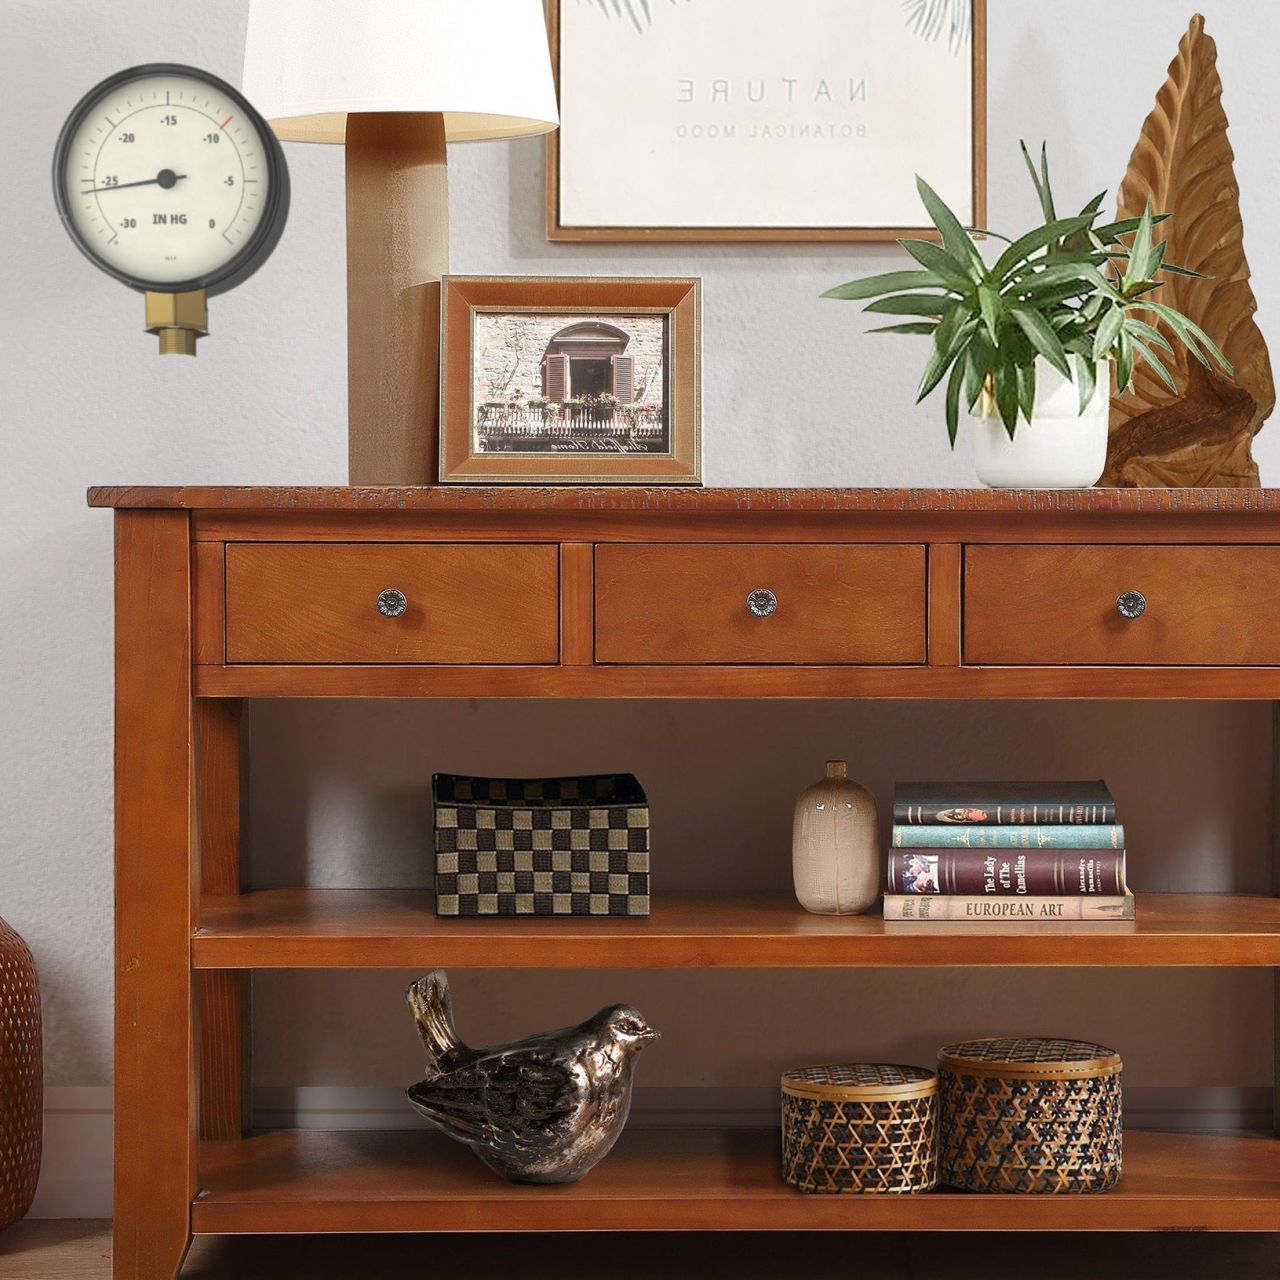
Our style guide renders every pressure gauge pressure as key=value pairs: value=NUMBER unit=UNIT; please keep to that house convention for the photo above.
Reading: value=-26 unit=inHg
